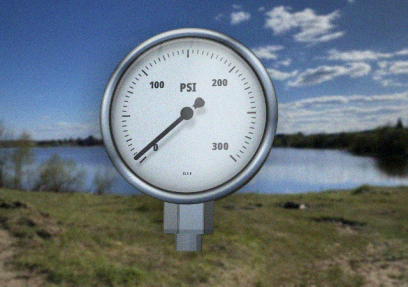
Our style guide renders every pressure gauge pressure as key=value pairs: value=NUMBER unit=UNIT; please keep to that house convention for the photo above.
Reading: value=5 unit=psi
